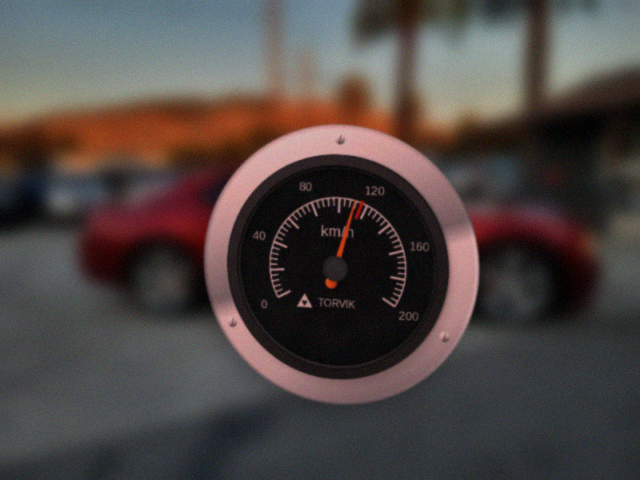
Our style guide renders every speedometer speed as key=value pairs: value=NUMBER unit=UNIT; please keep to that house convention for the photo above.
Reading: value=112 unit=km/h
